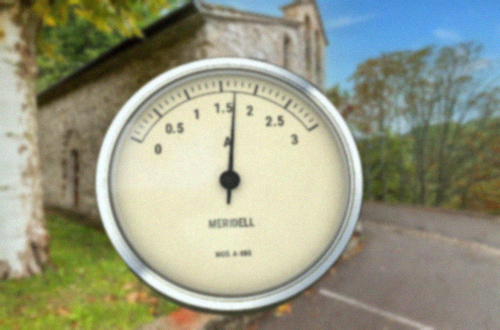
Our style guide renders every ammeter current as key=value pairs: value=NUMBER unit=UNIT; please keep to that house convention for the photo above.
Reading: value=1.7 unit=A
